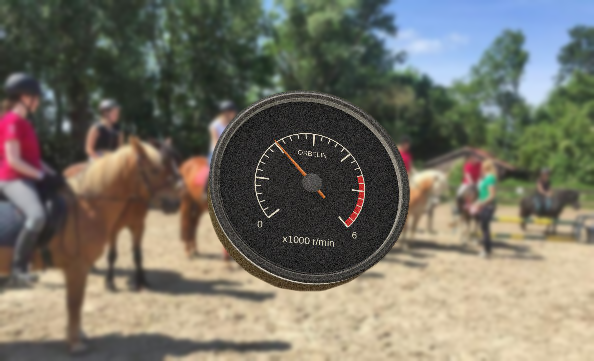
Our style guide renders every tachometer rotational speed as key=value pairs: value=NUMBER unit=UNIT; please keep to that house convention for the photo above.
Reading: value=2000 unit=rpm
